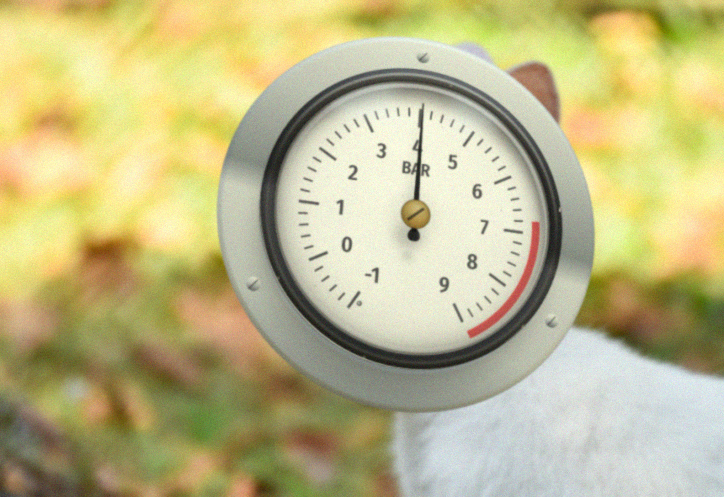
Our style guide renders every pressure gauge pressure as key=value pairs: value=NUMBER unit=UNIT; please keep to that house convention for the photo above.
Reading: value=4 unit=bar
